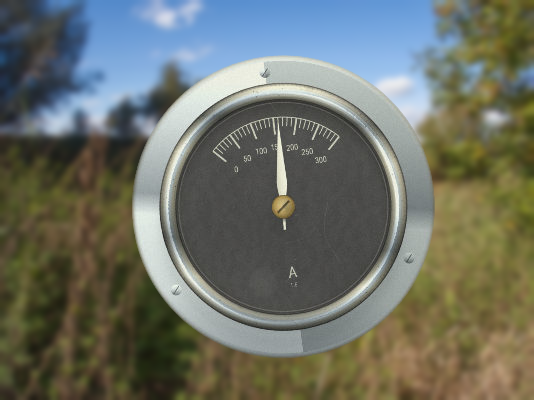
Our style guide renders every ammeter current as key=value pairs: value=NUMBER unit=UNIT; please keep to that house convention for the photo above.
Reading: value=160 unit=A
